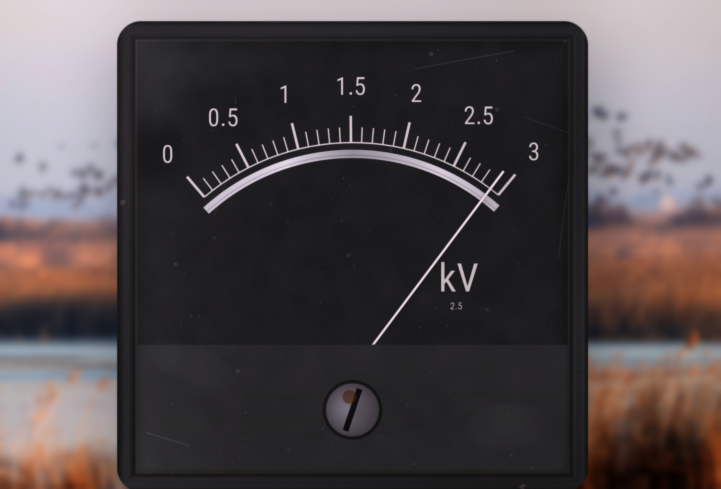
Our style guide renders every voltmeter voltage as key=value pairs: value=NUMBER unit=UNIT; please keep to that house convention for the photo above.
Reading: value=2.9 unit=kV
